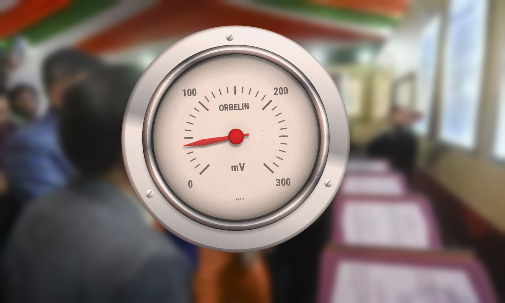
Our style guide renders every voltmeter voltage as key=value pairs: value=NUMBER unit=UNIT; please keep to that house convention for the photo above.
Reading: value=40 unit=mV
